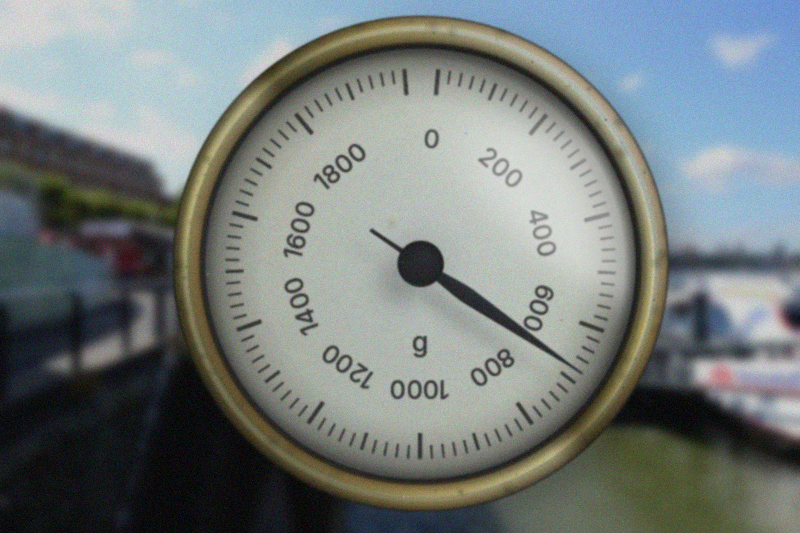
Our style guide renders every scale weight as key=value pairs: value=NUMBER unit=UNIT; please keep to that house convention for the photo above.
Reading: value=680 unit=g
